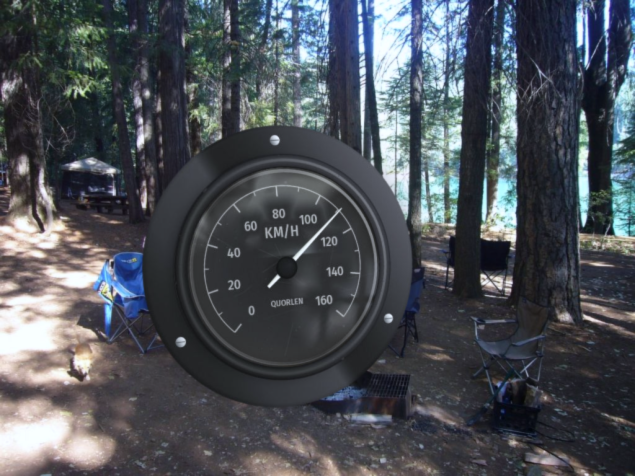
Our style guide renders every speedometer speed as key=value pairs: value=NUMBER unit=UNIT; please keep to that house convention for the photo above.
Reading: value=110 unit=km/h
